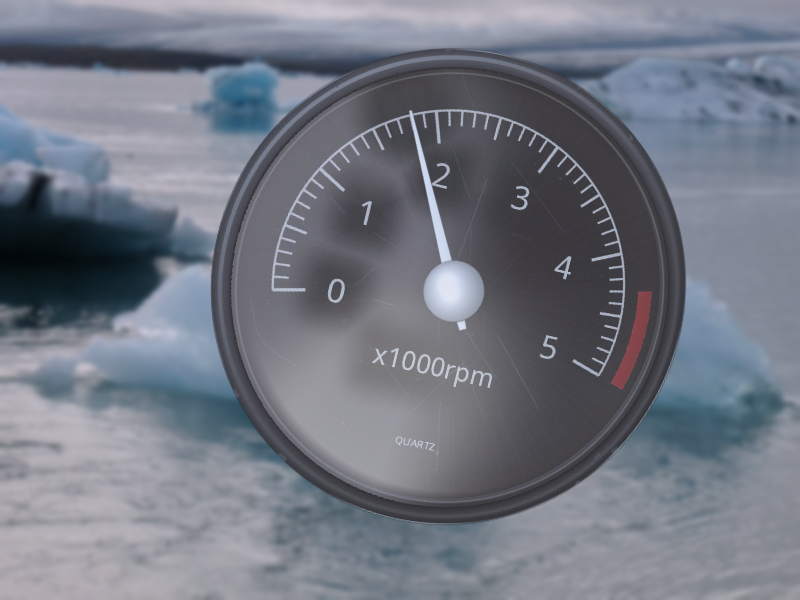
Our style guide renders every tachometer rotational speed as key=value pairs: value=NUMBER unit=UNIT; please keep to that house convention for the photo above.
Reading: value=1800 unit=rpm
